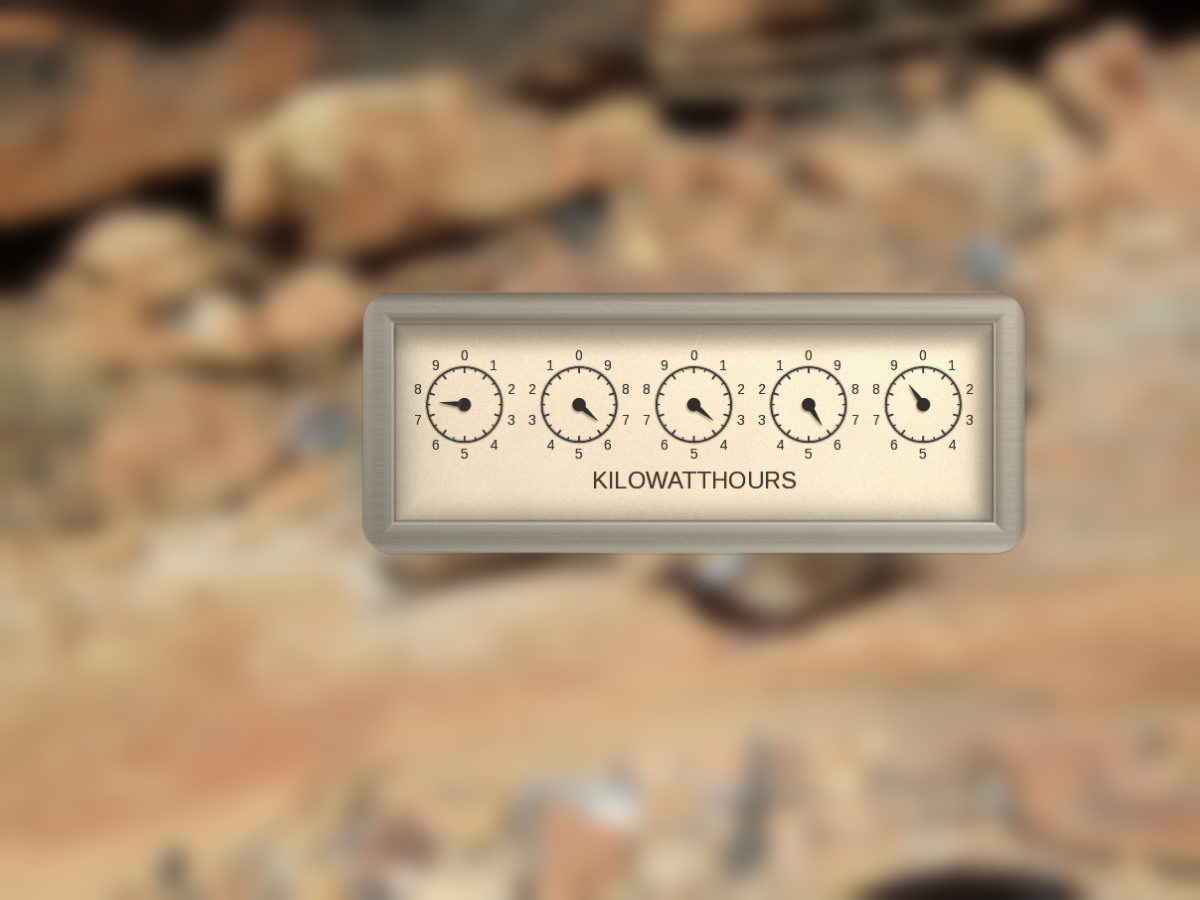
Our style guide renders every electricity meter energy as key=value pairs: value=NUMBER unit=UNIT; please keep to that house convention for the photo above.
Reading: value=76359 unit=kWh
